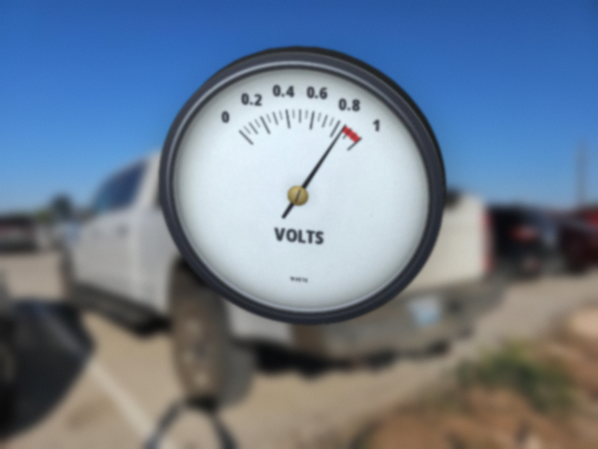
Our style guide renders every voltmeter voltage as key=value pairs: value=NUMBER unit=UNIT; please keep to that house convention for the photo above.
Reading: value=0.85 unit=V
